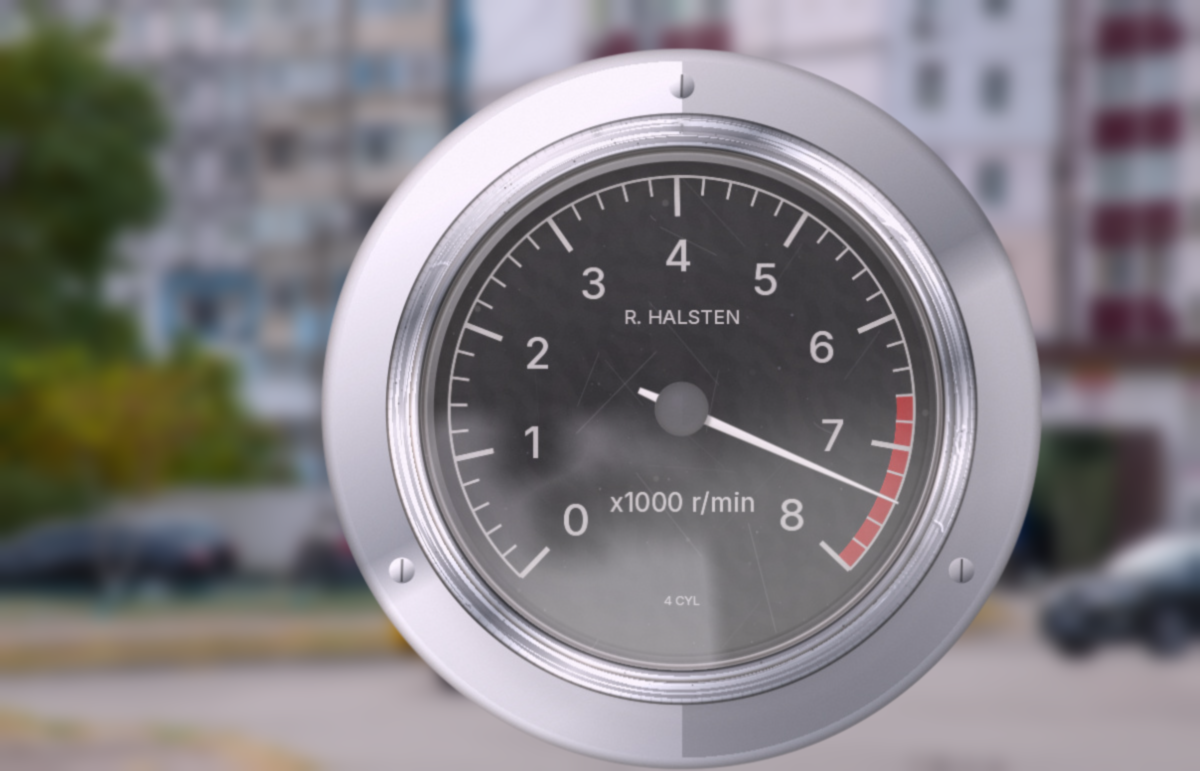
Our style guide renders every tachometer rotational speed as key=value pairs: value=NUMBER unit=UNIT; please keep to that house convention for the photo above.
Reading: value=7400 unit=rpm
